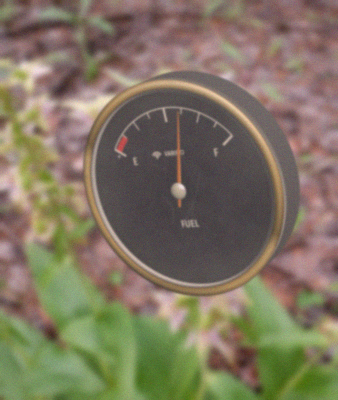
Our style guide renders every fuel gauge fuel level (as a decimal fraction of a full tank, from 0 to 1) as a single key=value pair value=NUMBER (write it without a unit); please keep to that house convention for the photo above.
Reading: value=0.625
